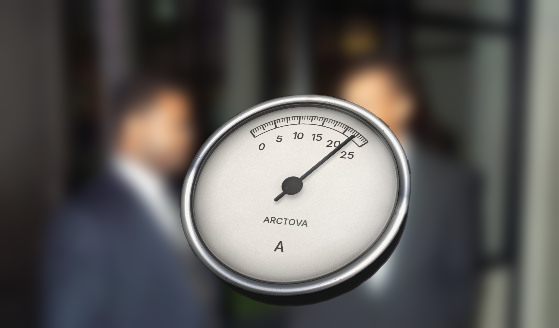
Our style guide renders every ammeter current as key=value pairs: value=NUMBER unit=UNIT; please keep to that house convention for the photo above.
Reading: value=22.5 unit=A
